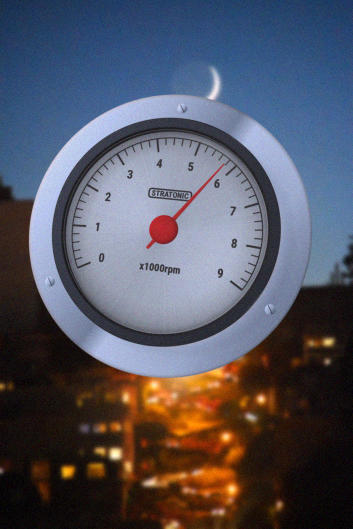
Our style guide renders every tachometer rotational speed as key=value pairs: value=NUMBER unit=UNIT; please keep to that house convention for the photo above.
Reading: value=5800 unit=rpm
